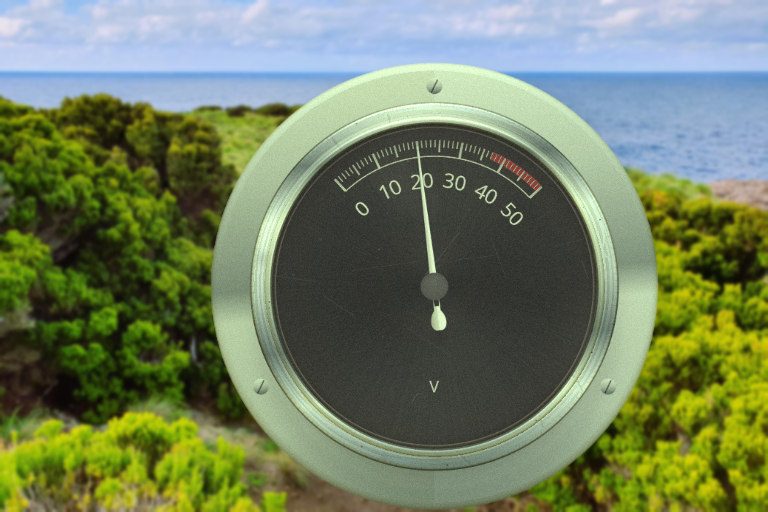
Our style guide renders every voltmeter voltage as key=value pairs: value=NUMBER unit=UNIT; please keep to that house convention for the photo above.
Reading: value=20 unit=V
